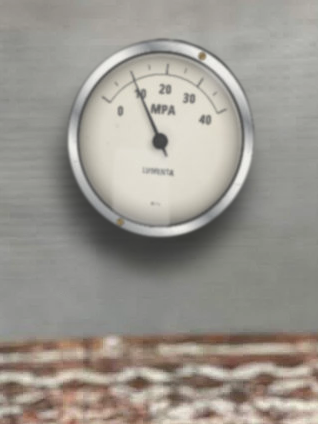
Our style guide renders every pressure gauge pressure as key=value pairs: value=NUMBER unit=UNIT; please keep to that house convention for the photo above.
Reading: value=10 unit=MPa
